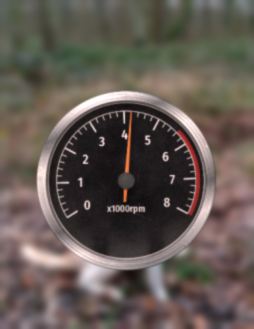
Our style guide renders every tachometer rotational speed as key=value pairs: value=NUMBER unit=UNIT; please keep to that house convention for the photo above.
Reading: value=4200 unit=rpm
